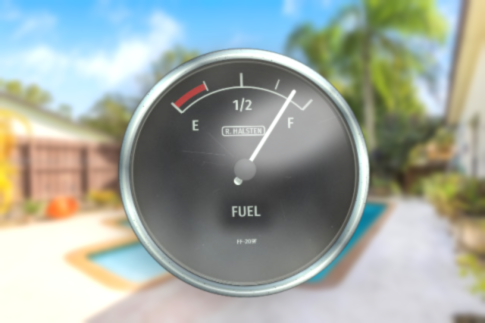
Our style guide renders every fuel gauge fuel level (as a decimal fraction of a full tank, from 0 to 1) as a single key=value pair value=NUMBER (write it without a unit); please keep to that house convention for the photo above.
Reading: value=0.875
